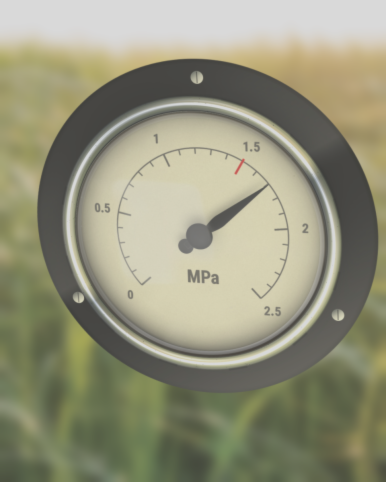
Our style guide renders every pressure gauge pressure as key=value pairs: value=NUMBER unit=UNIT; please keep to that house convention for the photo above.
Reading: value=1.7 unit=MPa
